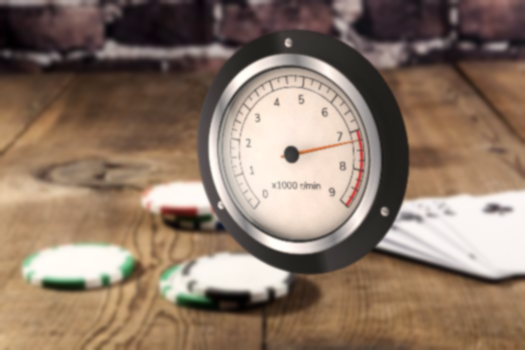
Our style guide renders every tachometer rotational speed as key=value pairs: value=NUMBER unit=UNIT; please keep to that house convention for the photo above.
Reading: value=7250 unit=rpm
